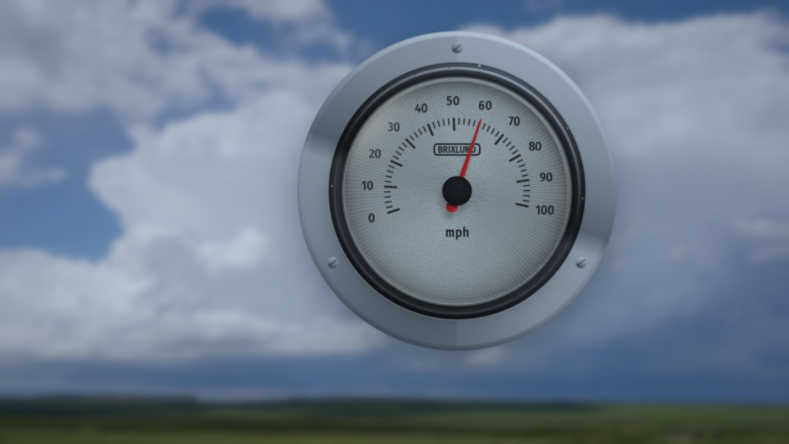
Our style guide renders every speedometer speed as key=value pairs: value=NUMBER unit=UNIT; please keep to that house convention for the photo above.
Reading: value=60 unit=mph
